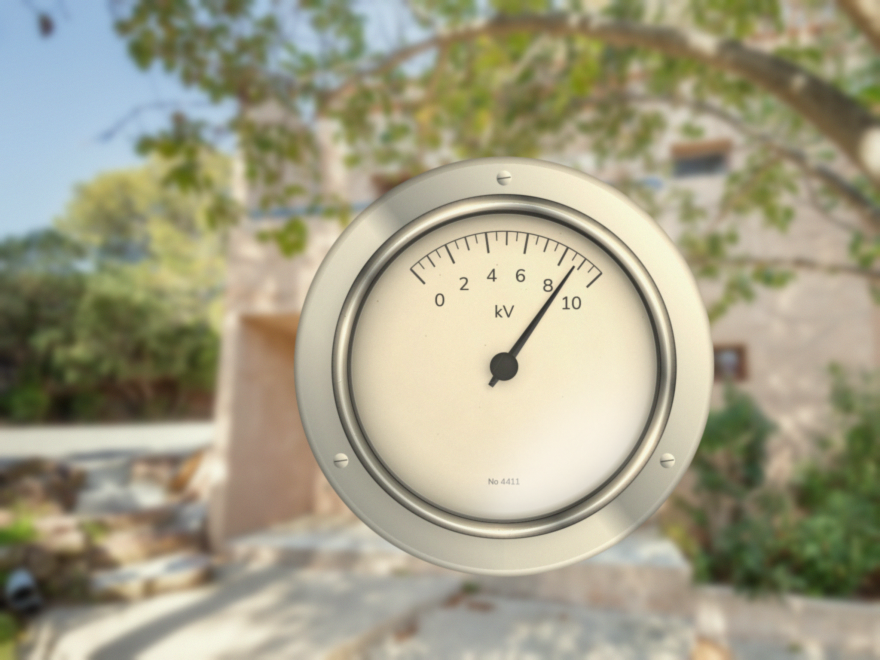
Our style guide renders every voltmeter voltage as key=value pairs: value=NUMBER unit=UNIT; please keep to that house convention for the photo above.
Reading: value=8.75 unit=kV
